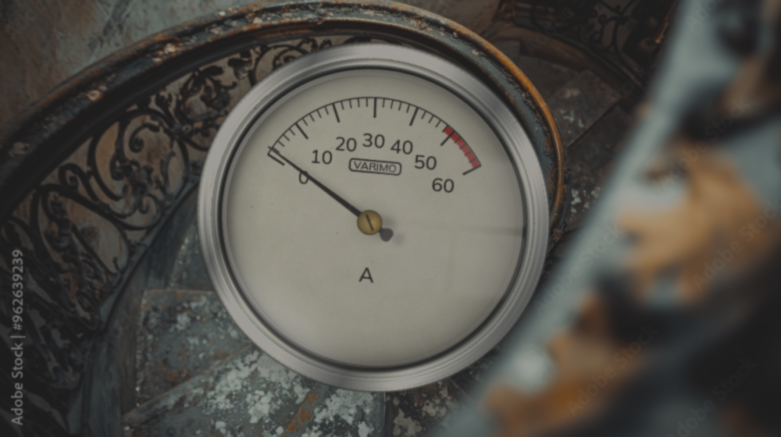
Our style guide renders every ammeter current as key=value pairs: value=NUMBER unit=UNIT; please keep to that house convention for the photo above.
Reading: value=2 unit=A
